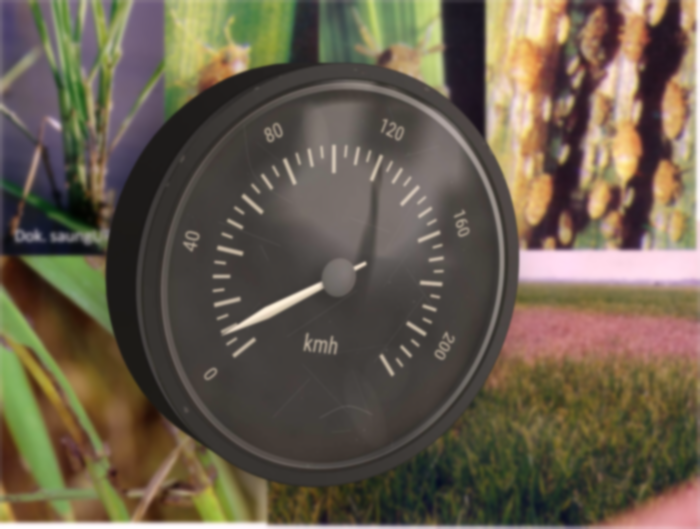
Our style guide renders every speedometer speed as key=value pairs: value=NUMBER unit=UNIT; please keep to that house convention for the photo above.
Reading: value=10 unit=km/h
